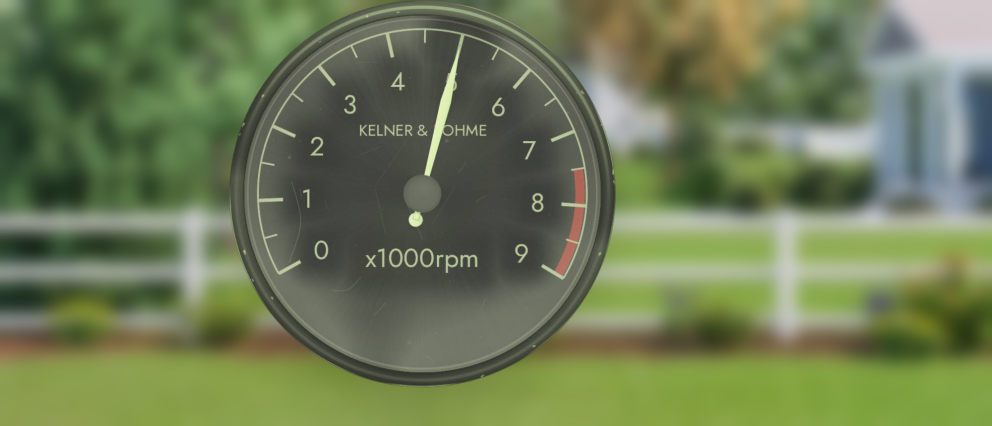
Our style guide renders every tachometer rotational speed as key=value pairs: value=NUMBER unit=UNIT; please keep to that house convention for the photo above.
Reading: value=5000 unit=rpm
